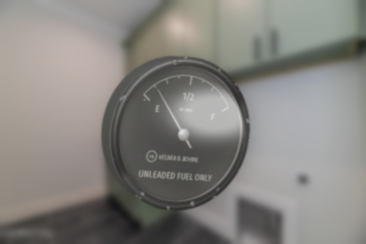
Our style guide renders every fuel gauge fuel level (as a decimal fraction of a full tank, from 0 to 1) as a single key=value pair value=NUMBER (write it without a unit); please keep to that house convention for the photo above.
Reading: value=0.125
